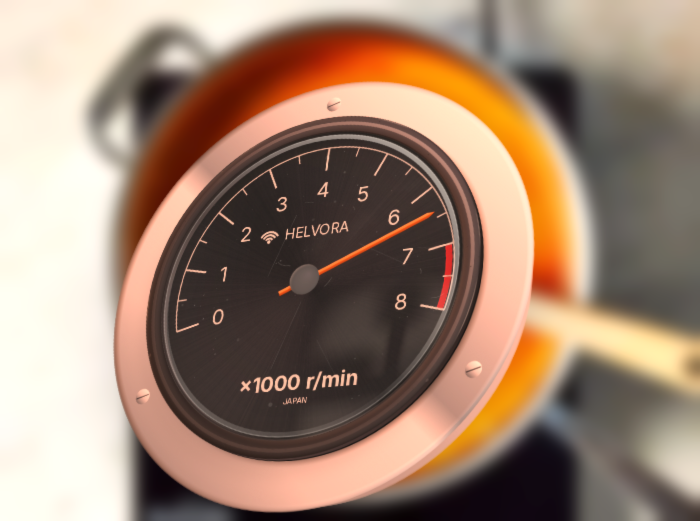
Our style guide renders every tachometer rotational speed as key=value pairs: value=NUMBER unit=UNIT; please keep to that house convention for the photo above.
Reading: value=6500 unit=rpm
